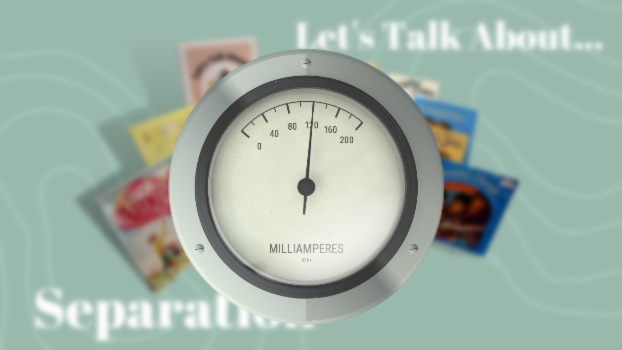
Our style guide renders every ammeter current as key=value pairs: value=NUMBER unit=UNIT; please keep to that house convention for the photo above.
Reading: value=120 unit=mA
